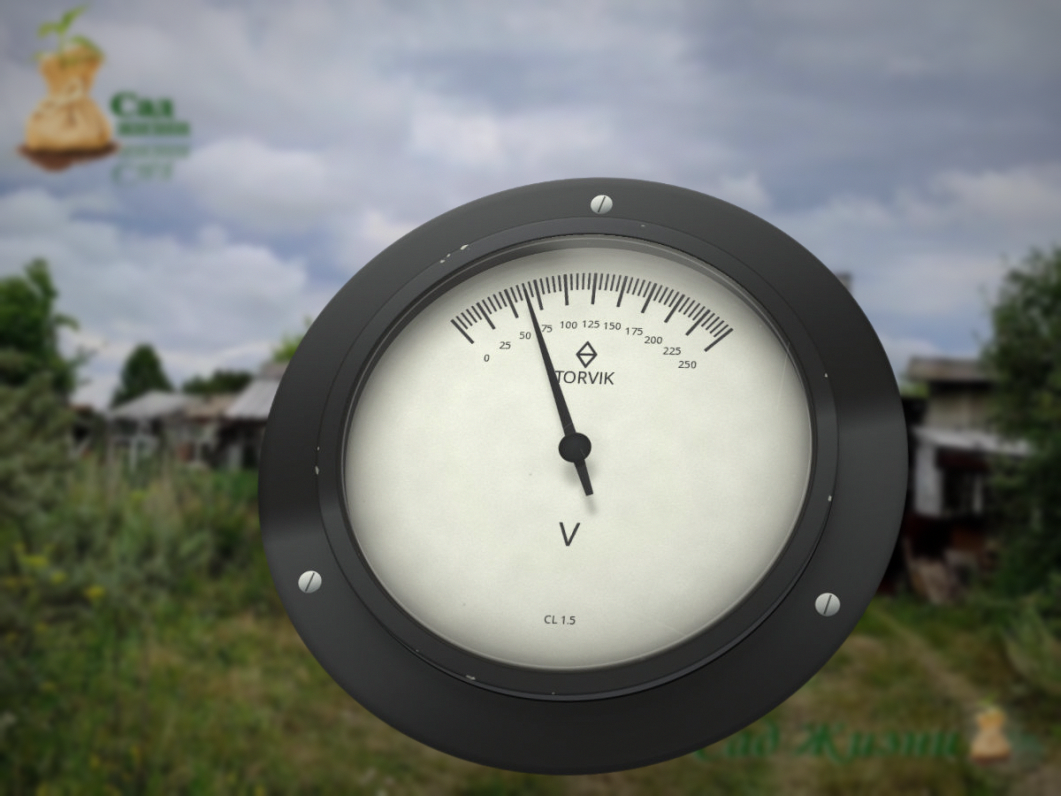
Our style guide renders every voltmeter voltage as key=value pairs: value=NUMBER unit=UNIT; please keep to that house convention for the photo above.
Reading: value=65 unit=V
